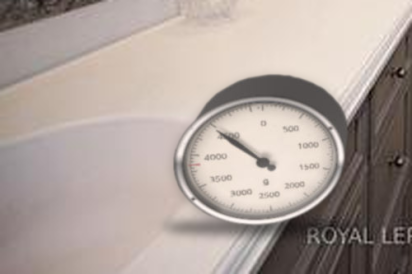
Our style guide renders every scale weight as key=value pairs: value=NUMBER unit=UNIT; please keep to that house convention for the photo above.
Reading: value=4500 unit=g
